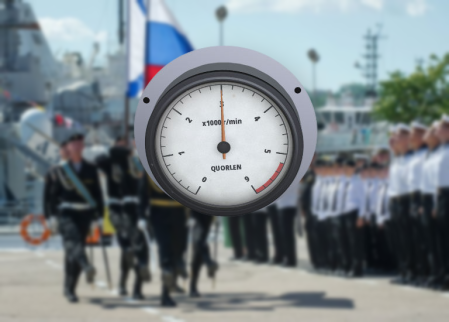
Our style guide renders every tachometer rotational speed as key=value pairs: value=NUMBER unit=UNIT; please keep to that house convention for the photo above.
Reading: value=3000 unit=rpm
